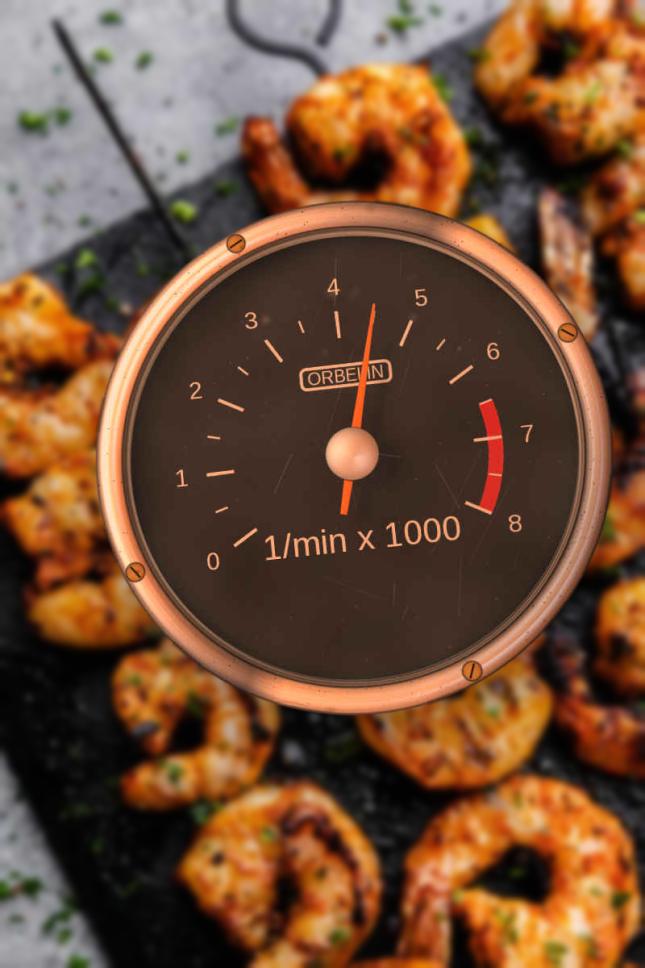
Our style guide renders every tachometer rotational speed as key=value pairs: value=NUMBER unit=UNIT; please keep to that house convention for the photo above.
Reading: value=4500 unit=rpm
